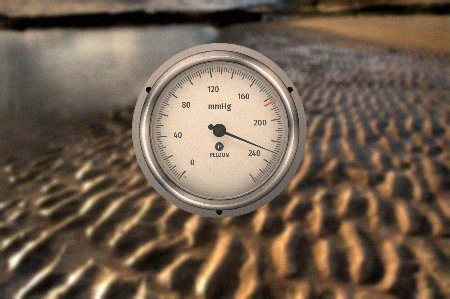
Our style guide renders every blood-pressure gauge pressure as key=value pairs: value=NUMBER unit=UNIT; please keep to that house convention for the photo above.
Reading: value=230 unit=mmHg
